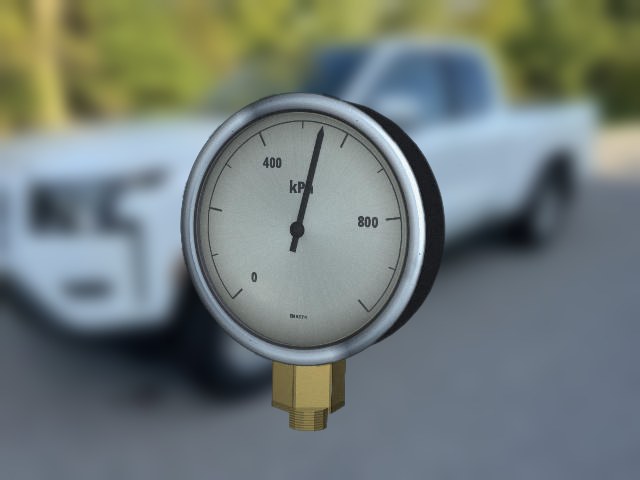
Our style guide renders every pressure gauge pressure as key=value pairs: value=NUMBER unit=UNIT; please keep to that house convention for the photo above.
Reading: value=550 unit=kPa
